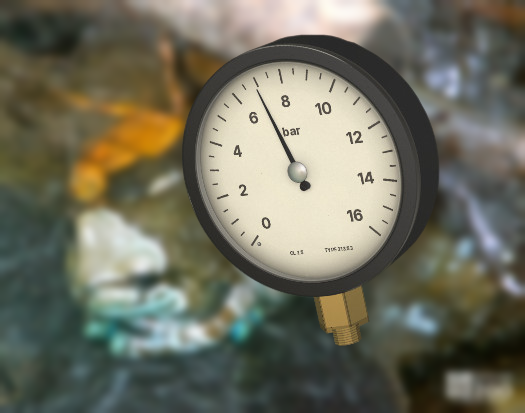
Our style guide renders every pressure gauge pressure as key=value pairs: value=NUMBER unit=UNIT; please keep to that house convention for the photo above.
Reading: value=7 unit=bar
